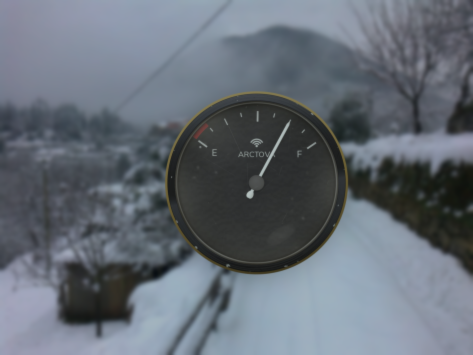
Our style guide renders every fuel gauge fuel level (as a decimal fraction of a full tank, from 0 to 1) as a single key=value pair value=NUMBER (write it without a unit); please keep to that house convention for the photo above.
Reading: value=0.75
